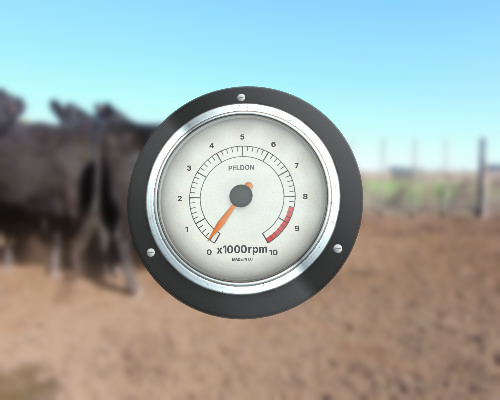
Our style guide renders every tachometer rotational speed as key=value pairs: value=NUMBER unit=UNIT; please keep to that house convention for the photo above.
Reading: value=200 unit=rpm
